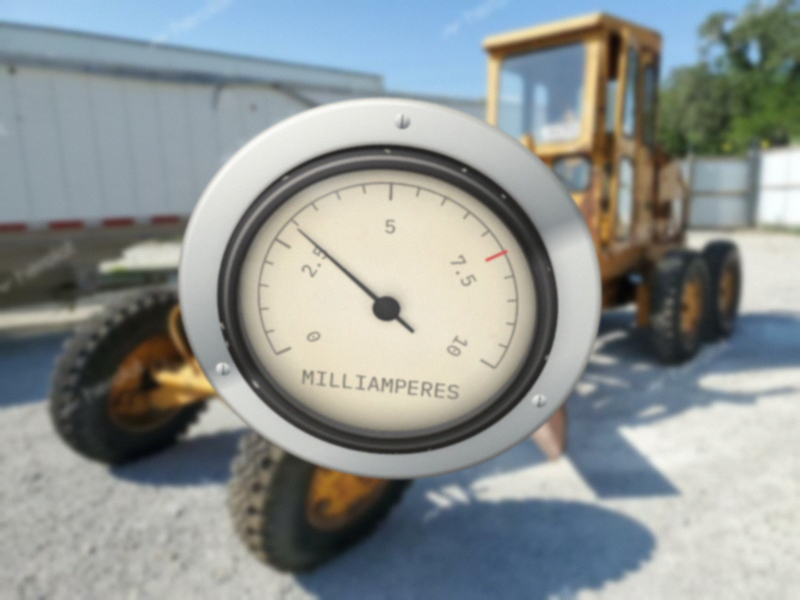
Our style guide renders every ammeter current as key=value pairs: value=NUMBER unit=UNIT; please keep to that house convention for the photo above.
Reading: value=3 unit=mA
